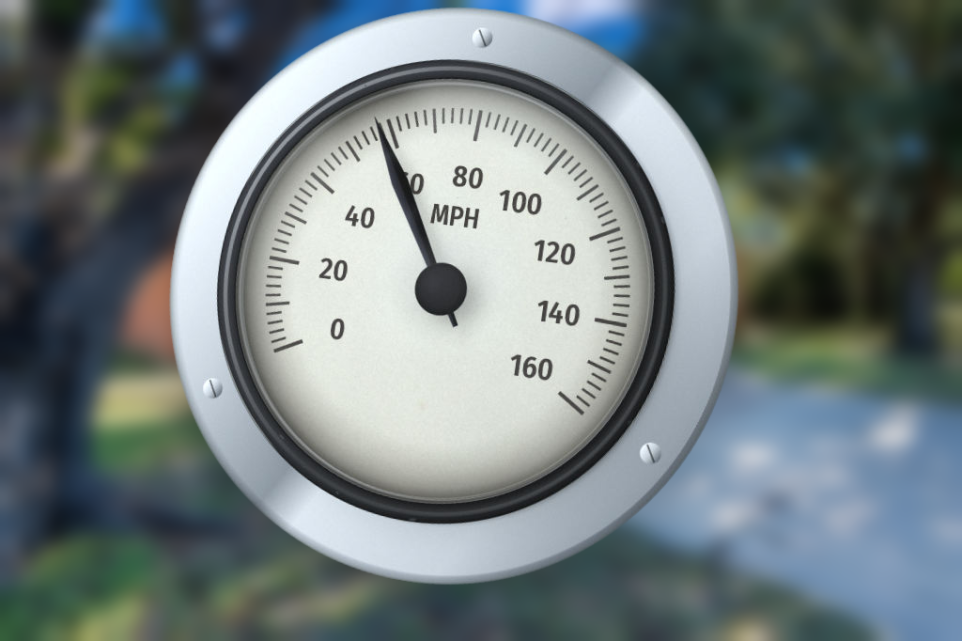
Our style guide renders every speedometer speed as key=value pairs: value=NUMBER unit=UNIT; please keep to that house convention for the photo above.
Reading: value=58 unit=mph
